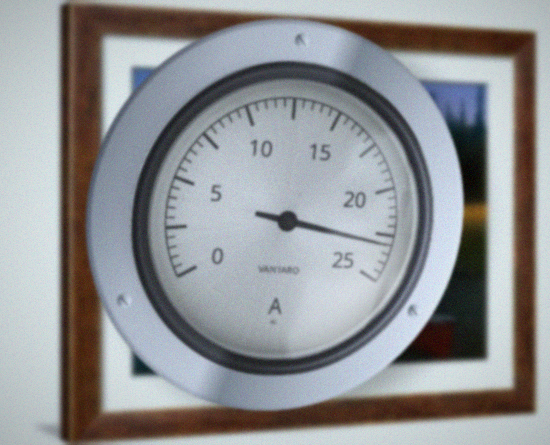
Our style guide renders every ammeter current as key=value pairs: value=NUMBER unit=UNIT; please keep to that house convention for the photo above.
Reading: value=23 unit=A
